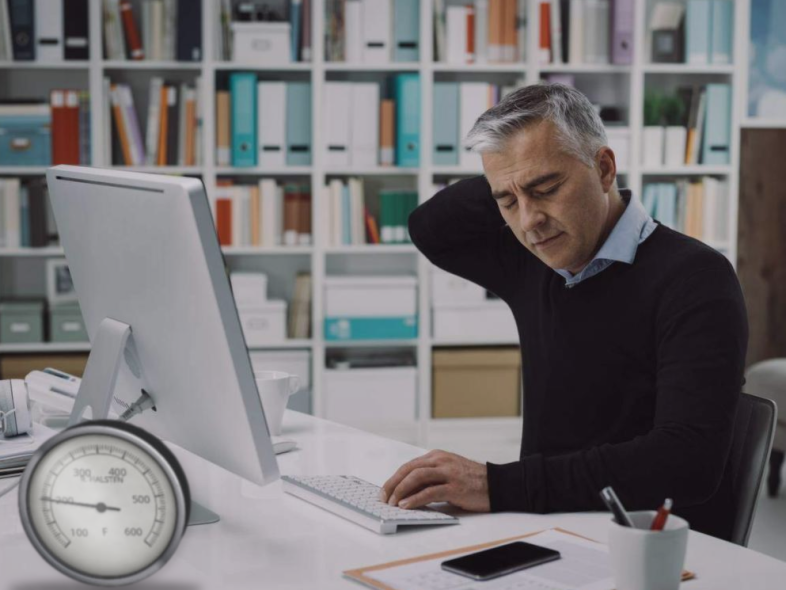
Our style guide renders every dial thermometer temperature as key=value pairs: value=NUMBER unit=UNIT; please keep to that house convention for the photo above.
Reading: value=200 unit=°F
